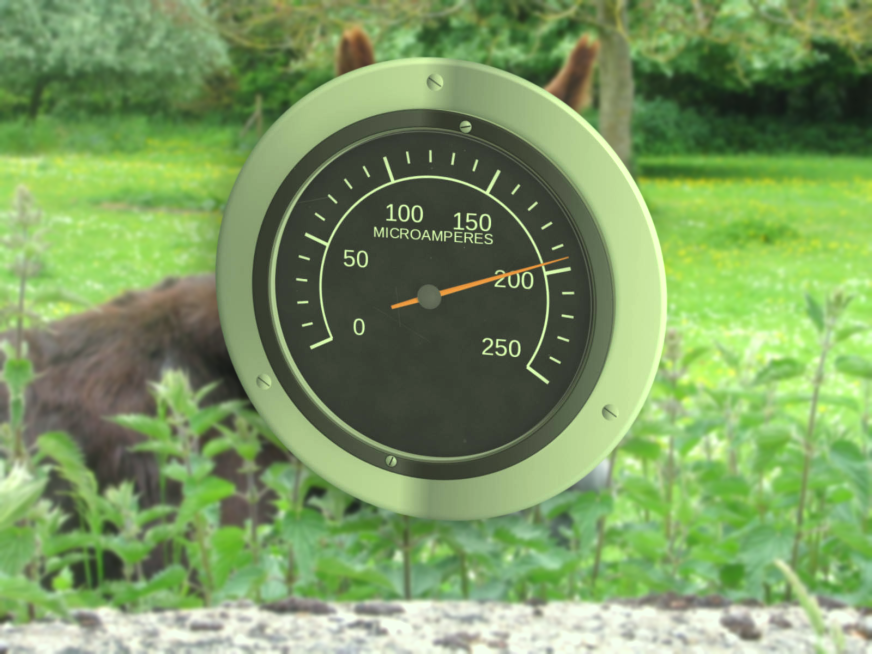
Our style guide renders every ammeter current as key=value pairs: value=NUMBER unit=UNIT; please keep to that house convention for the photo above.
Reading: value=195 unit=µA
